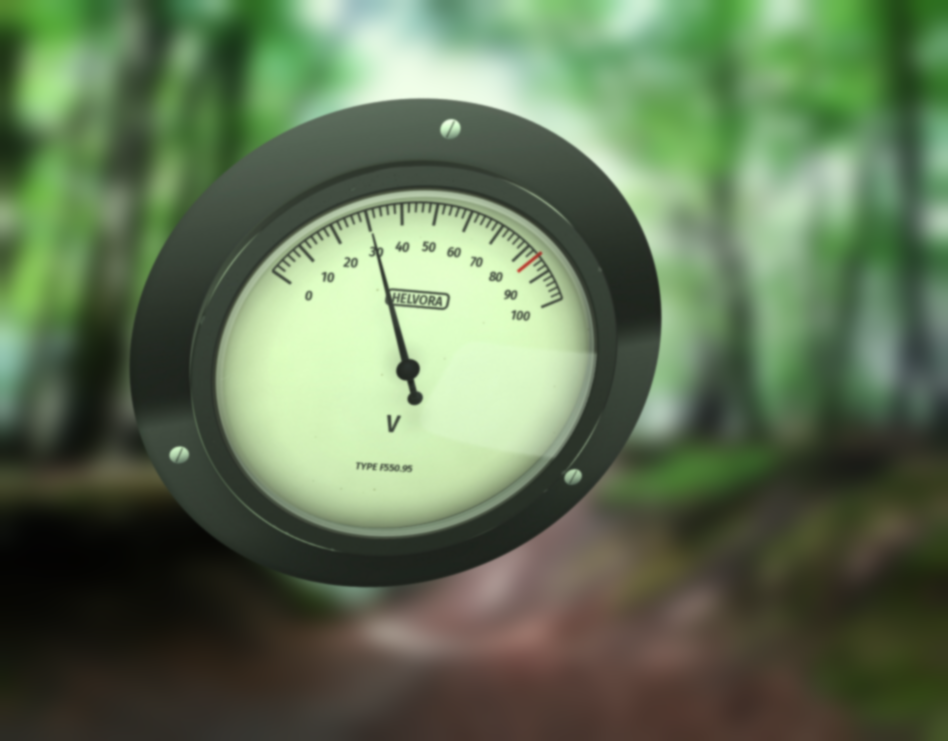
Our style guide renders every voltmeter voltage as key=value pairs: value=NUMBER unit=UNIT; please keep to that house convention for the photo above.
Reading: value=30 unit=V
